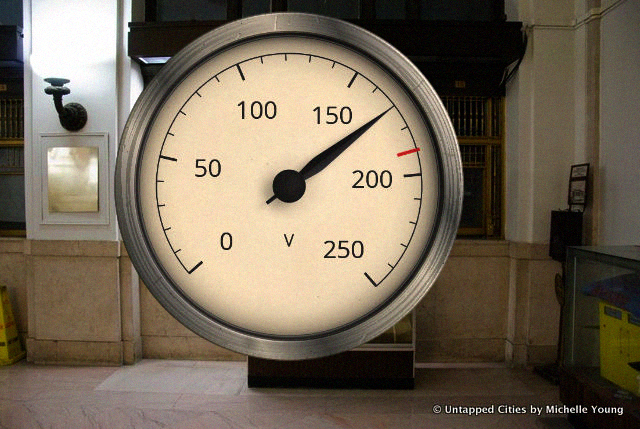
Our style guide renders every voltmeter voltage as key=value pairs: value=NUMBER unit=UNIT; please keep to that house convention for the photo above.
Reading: value=170 unit=V
